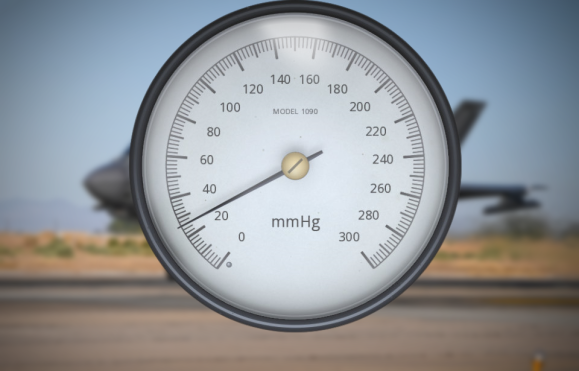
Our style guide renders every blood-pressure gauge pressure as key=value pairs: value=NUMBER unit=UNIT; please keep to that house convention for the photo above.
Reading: value=26 unit=mmHg
